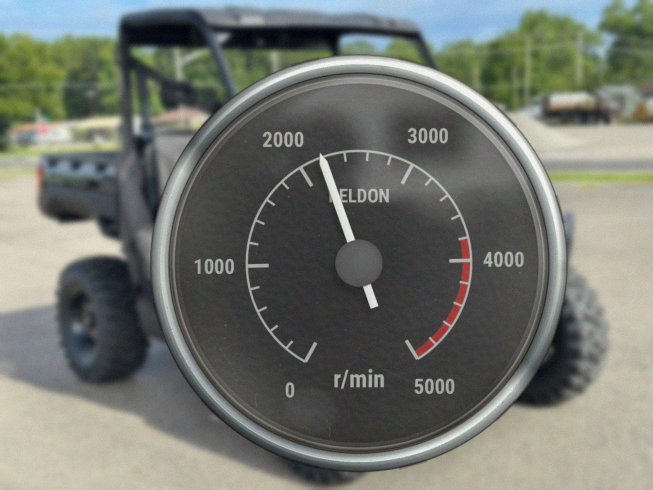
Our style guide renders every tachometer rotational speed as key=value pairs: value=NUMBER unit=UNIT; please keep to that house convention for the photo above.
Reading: value=2200 unit=rpm
